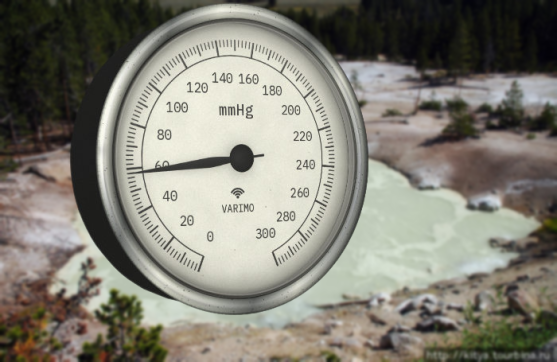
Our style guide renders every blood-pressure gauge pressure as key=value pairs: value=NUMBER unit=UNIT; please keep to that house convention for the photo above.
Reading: value=58 unit=mmHg
